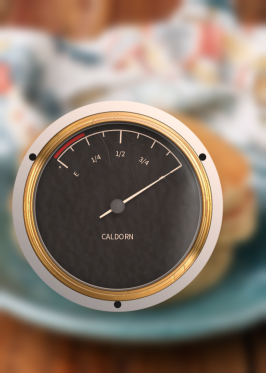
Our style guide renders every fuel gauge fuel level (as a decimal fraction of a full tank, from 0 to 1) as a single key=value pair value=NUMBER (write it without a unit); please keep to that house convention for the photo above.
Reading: value=1
